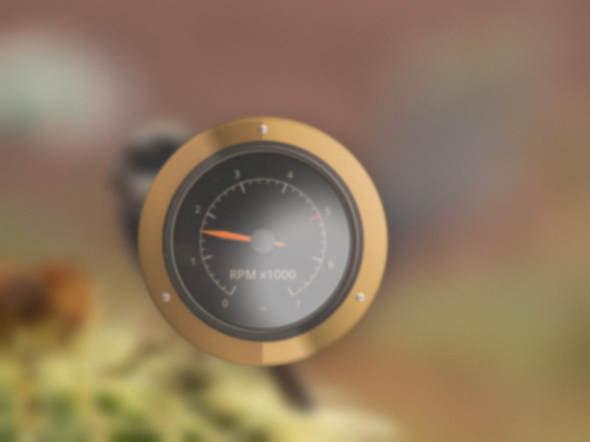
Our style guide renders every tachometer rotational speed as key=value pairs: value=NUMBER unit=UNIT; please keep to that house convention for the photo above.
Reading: value=1600 unit=rpm
